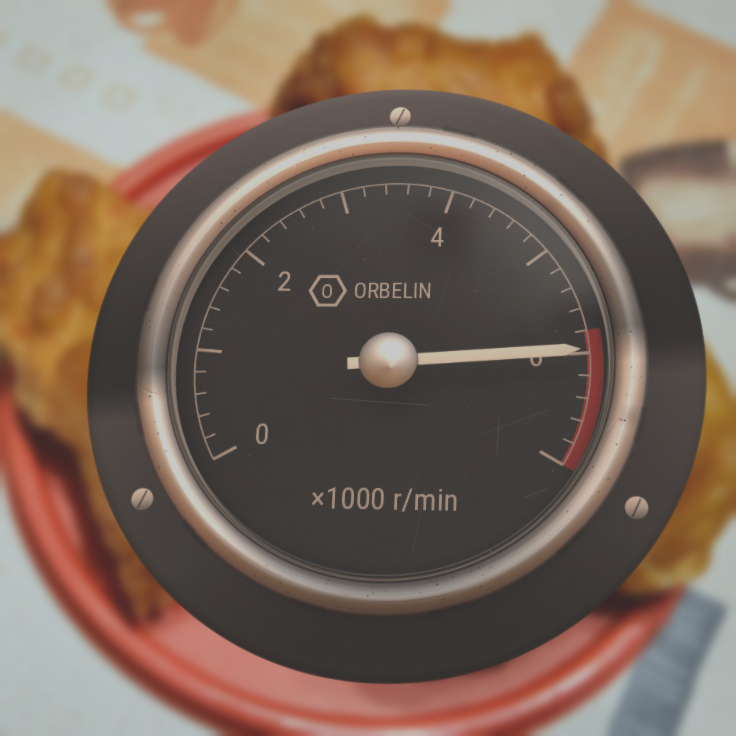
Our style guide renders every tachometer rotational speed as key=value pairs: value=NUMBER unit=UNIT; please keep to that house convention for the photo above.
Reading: value=6000 unit=rpm
